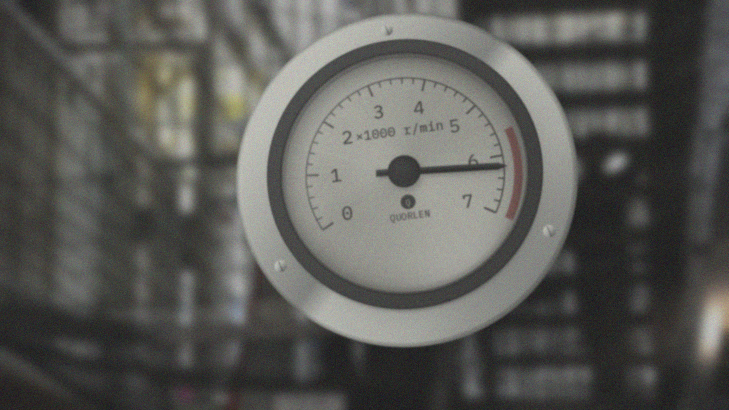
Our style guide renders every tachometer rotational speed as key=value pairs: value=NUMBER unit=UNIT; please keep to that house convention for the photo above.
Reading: value=6200 unit=rpm
